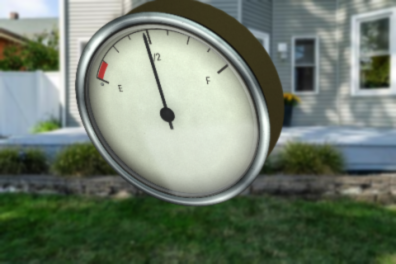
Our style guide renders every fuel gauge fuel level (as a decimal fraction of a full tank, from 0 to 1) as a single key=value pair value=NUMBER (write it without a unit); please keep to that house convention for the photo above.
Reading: value=0.5
